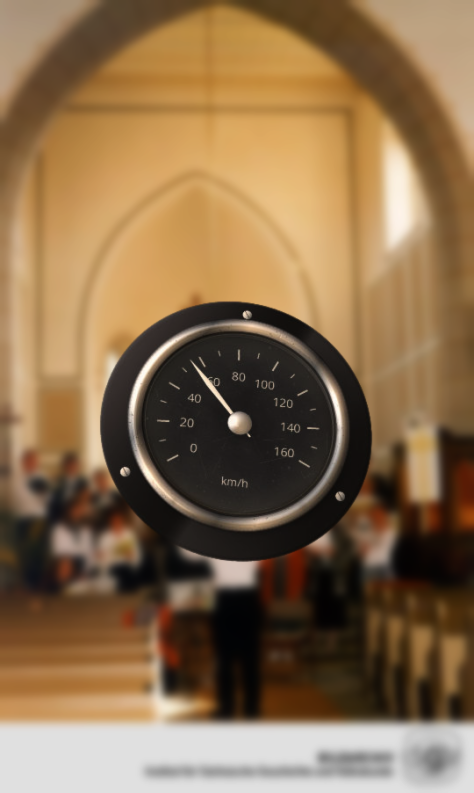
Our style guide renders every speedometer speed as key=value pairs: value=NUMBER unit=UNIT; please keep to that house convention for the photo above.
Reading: value=55 unit=km/h
